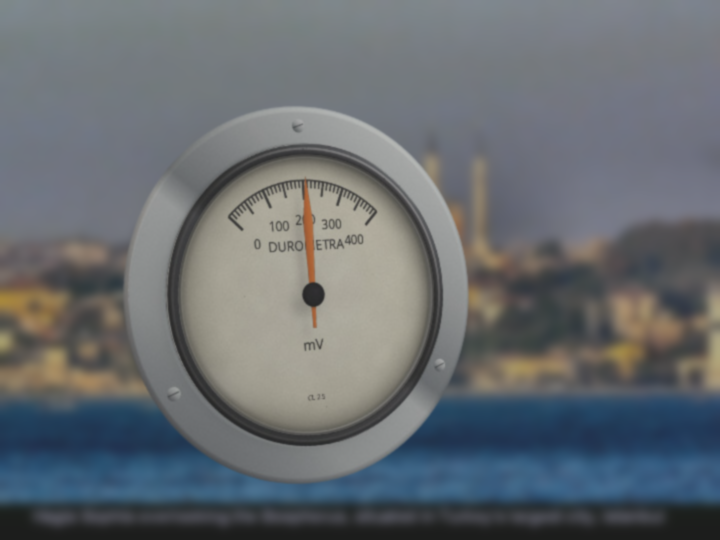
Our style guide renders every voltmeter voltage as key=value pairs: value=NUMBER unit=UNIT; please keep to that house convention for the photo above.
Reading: value=200 unit=mV
